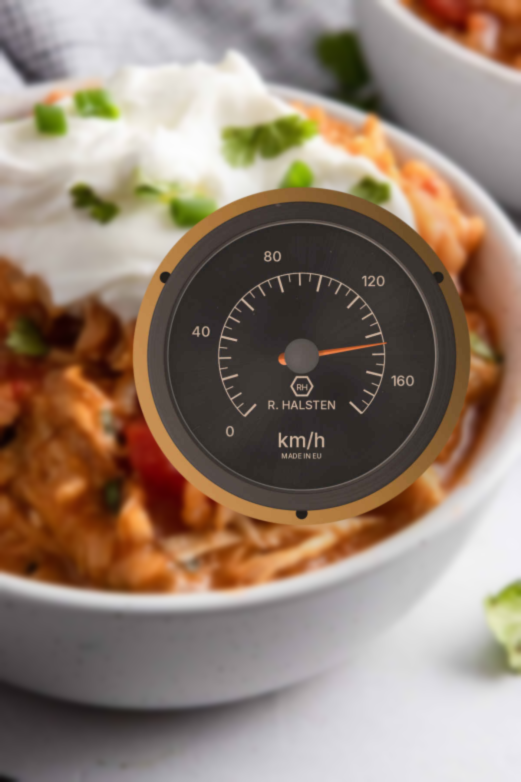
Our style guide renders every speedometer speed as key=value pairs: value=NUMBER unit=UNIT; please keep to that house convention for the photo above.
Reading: value=145 unit=km/h
